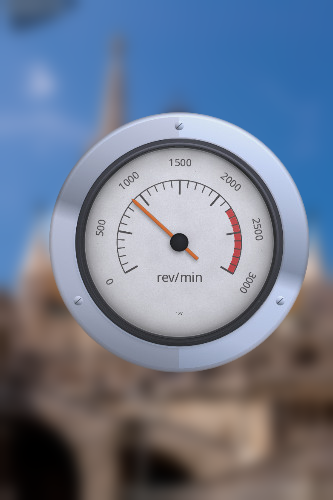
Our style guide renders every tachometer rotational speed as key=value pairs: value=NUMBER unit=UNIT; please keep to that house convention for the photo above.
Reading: value=900 unit=rpm
